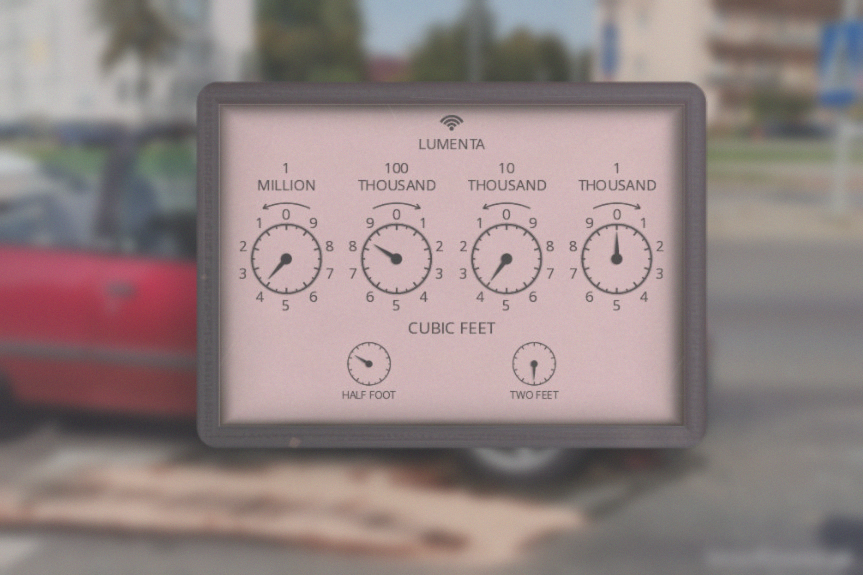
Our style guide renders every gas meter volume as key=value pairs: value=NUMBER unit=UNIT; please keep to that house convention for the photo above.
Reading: value=384000 unit=ft³
